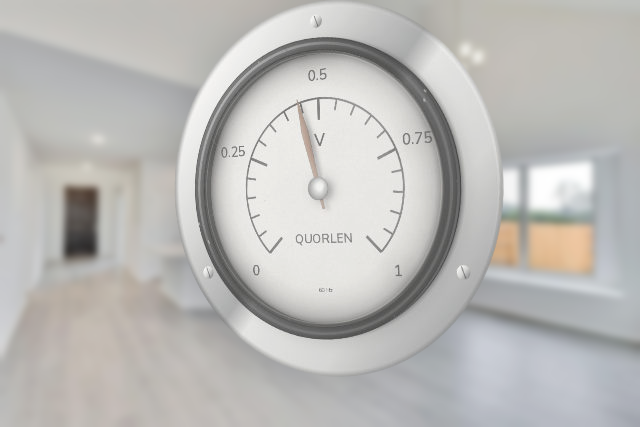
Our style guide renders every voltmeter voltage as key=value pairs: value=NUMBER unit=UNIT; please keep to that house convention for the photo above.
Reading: value=0.45 unit=V
